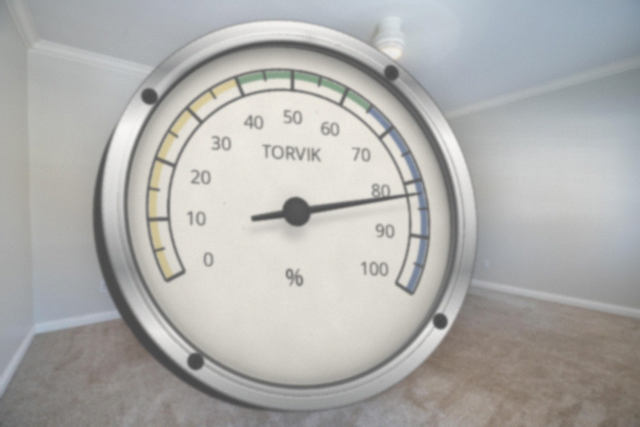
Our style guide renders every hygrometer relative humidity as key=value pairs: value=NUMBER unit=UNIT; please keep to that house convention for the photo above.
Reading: value=82.5 unit=%
